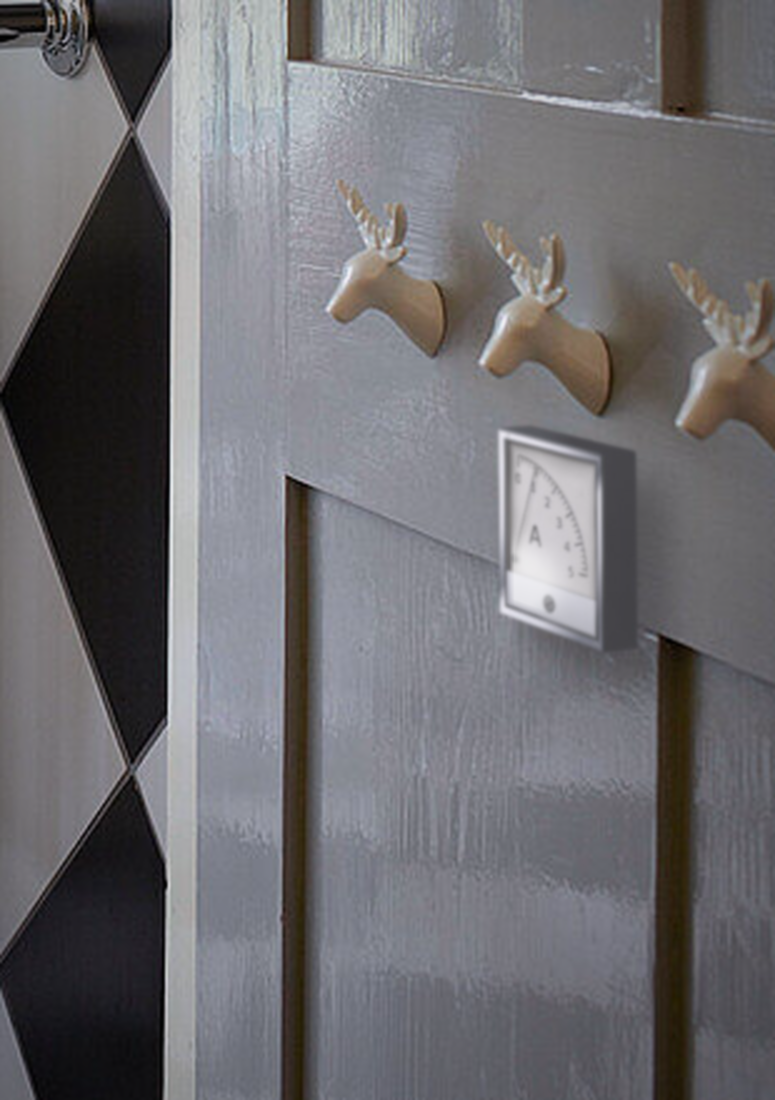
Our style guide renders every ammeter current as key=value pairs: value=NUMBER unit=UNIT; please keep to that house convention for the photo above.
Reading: value=1 unit=A
